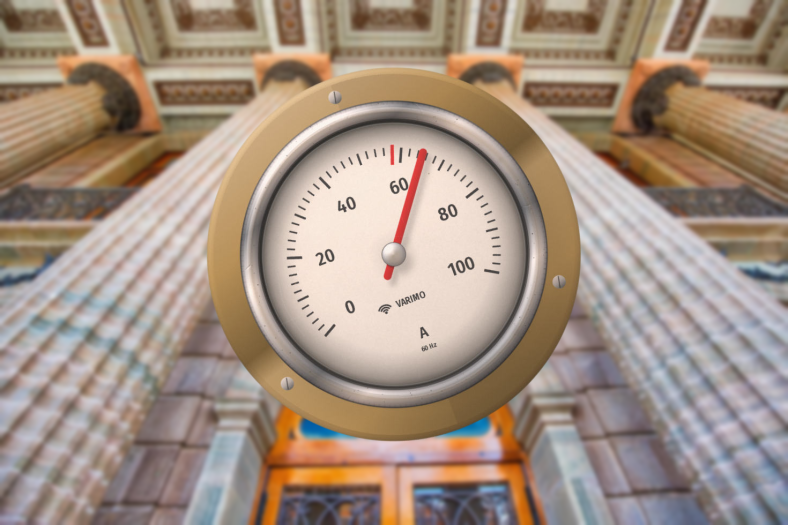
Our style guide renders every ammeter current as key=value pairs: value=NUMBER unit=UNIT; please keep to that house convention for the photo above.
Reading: value=65 unit=A
